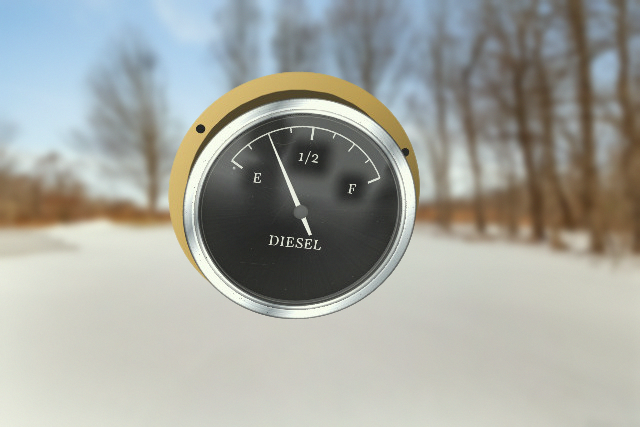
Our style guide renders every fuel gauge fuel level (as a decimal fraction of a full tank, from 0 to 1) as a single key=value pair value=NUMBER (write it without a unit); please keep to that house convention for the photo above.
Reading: value=0.25
